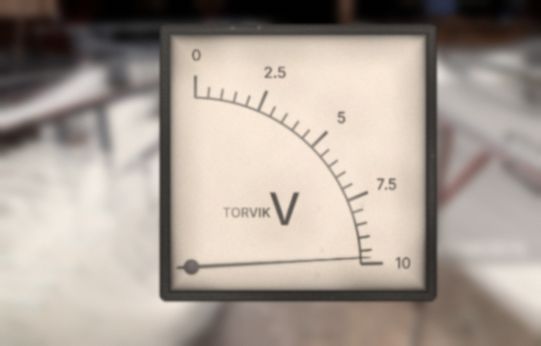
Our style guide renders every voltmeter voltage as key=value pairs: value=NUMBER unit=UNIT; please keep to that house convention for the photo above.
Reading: value=9.75 unit=V
